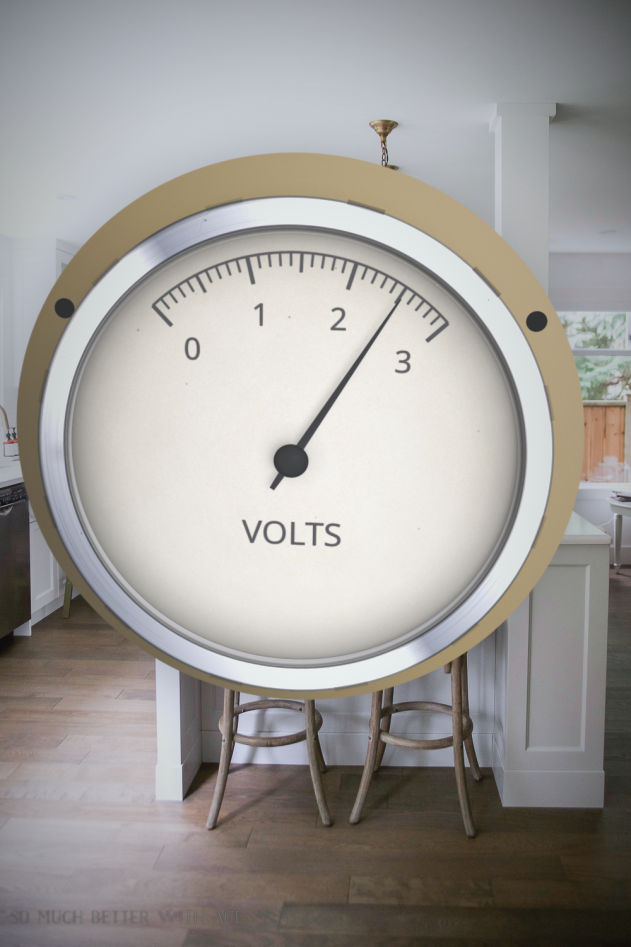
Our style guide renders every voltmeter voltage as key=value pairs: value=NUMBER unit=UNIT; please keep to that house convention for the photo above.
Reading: value=2.5 unit=V
